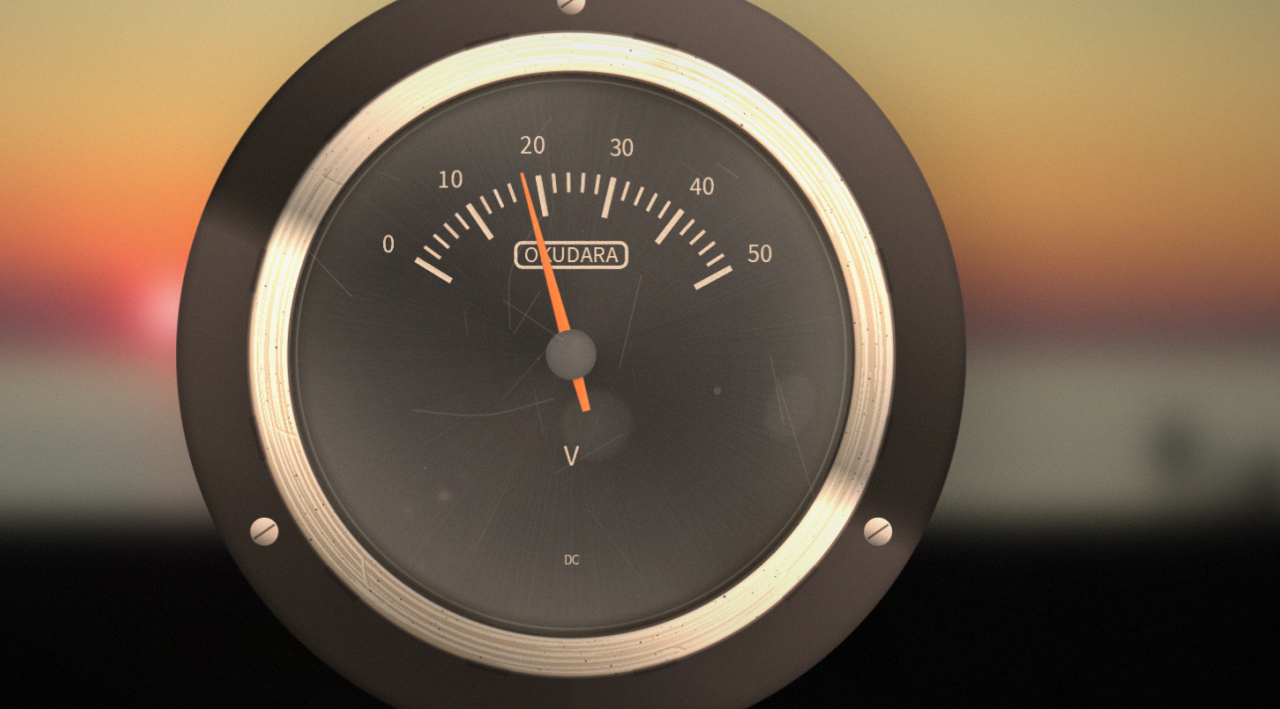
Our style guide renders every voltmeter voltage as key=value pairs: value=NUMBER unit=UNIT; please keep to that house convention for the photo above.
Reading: value=18 unit=V
